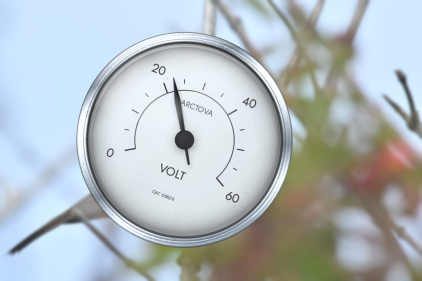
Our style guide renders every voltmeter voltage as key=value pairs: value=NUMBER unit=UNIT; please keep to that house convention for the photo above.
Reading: value=22.5 unit=V
